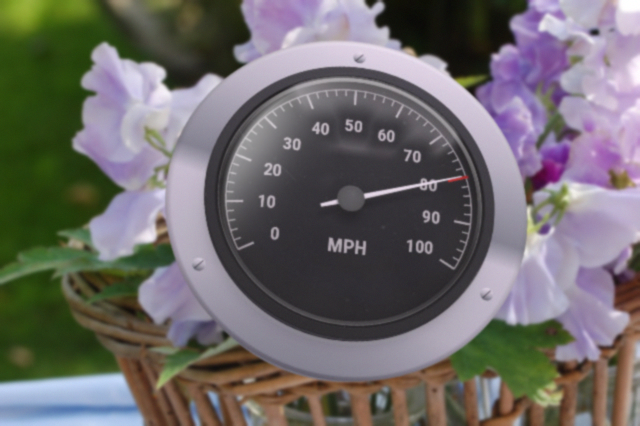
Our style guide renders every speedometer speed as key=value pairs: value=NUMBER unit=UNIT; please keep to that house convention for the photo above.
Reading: value=80 unit=mph
